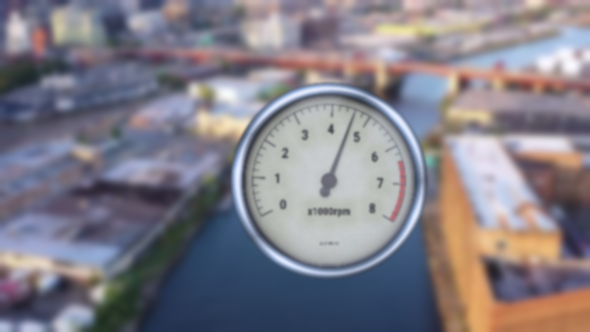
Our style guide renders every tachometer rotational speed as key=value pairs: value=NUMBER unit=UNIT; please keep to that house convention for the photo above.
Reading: value=4600 unit=rpm
